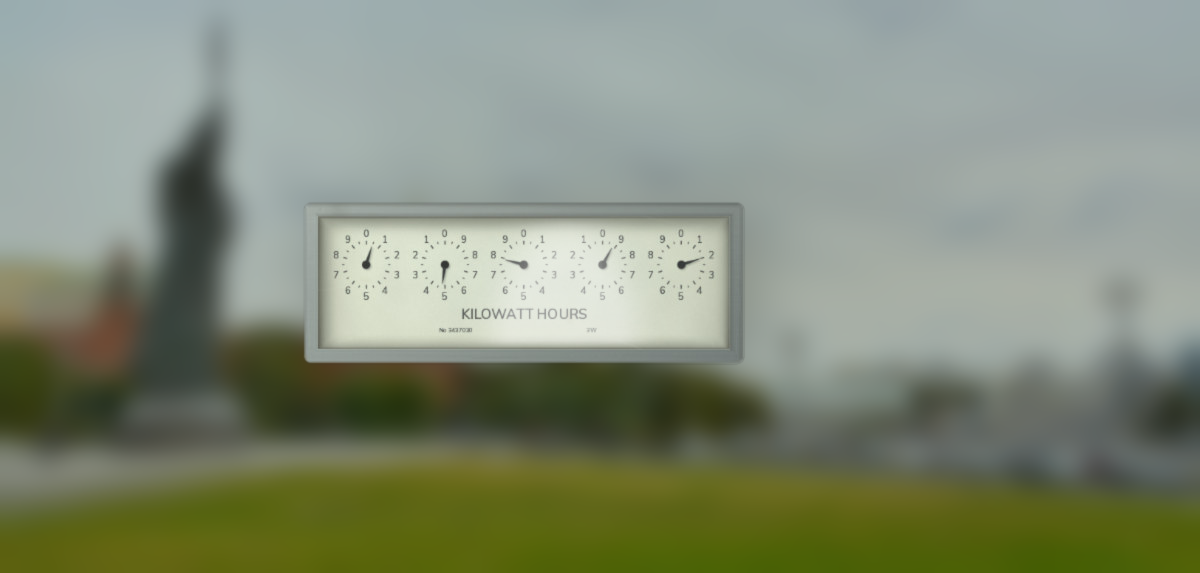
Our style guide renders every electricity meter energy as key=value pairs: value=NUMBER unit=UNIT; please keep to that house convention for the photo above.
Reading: value=4792 unit=kWh
